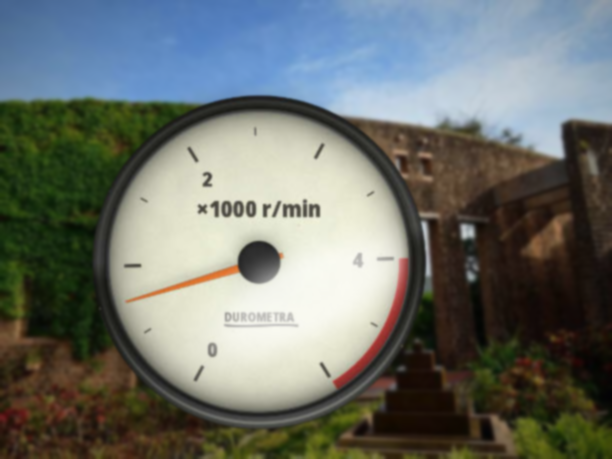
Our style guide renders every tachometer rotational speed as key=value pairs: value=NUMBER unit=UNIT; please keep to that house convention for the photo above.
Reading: value=750 unit=rpm
